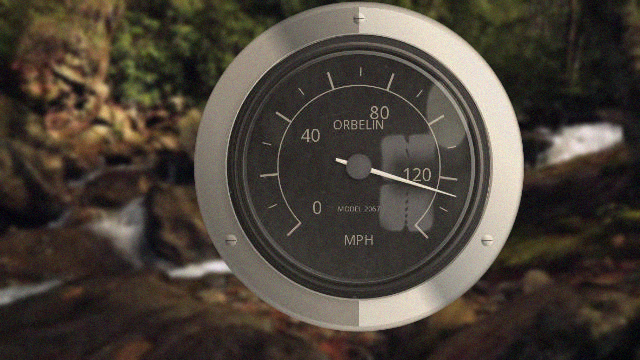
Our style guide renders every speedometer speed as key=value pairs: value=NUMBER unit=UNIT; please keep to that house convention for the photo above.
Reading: value=125 unit=mph
